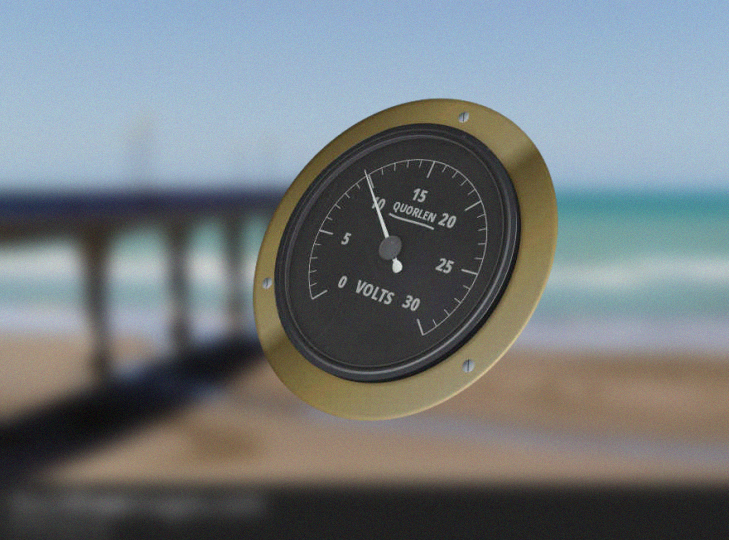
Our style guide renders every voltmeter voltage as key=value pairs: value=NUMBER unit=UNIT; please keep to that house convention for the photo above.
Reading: value=10 unit=V
